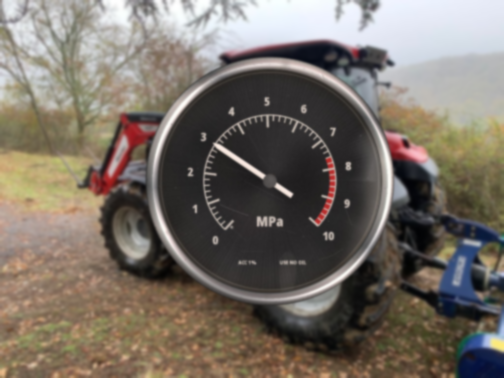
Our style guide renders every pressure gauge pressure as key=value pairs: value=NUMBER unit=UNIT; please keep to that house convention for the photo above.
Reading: value=3 unit=MPa
